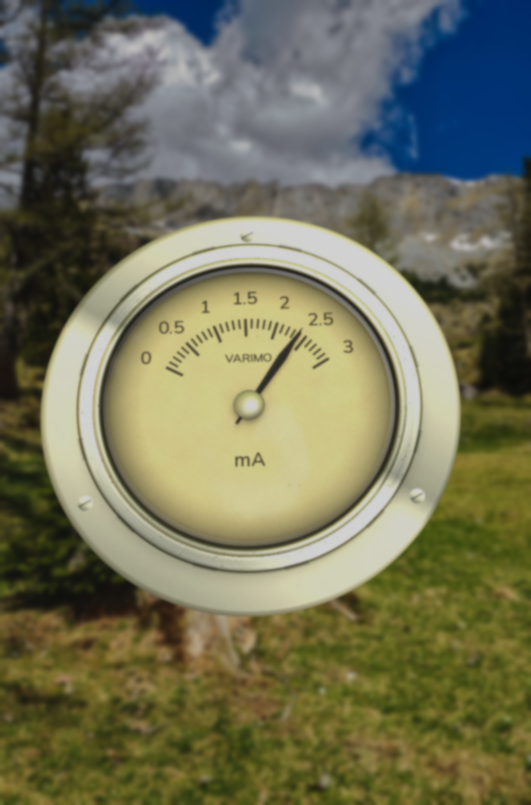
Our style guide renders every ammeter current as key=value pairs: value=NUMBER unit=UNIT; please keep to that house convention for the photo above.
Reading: value=2.4 unit=mA
